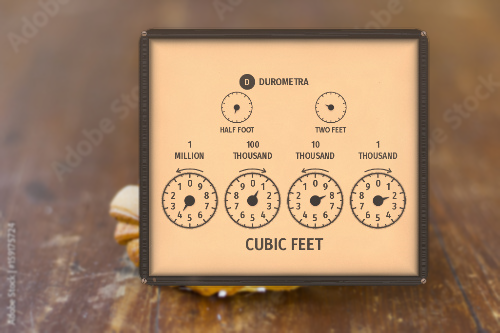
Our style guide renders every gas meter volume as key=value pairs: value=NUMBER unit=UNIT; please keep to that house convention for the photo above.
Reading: value=408200 unit=ft³
